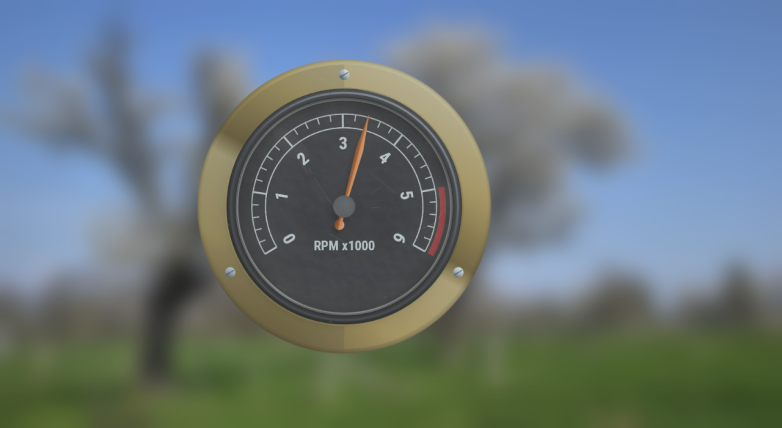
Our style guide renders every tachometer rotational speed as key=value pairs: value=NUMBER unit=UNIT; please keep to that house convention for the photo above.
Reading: value=3400 unit=rpm
